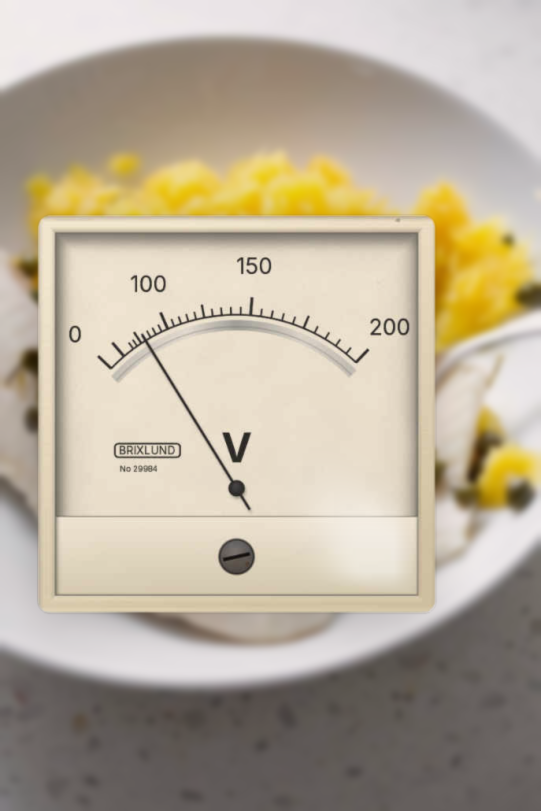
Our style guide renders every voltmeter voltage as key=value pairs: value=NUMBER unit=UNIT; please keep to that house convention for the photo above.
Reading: value=80 unit=V
